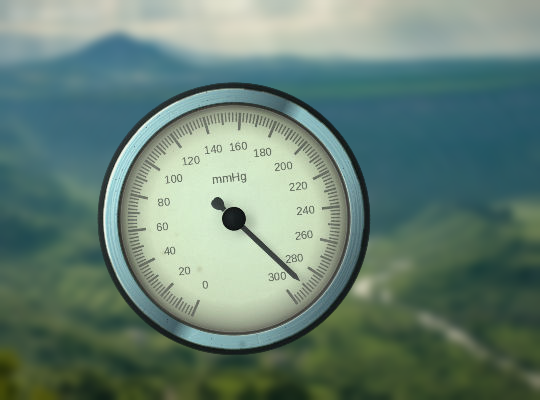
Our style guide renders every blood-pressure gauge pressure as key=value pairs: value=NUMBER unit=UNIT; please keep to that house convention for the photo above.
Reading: value=290 unit=mmHg
